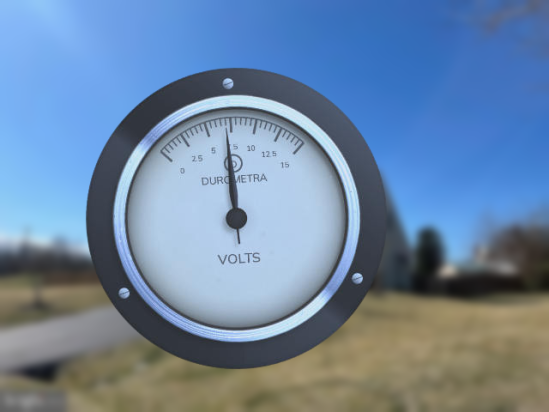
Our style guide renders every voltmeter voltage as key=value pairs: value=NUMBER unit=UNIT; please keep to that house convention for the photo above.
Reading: value=7 unit=V
